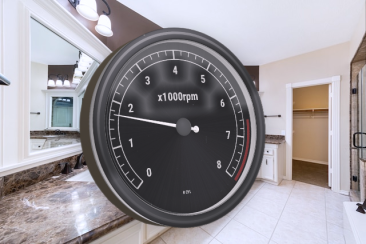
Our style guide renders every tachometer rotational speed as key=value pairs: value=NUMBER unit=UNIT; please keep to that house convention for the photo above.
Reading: value=1700 unit=rpm
